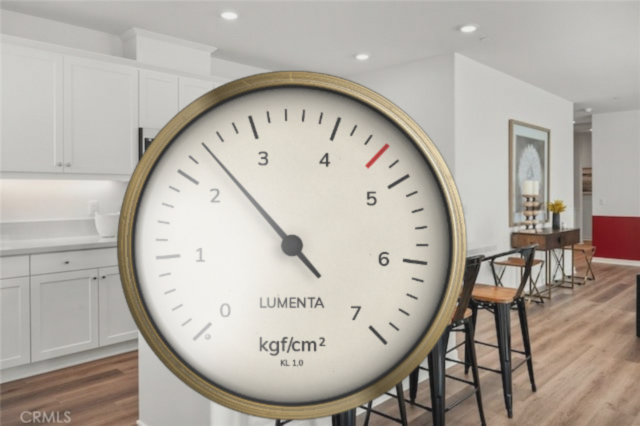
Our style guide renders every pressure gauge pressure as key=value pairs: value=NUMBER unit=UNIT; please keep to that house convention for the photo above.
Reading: value=2.4 unit=kg/cm²
